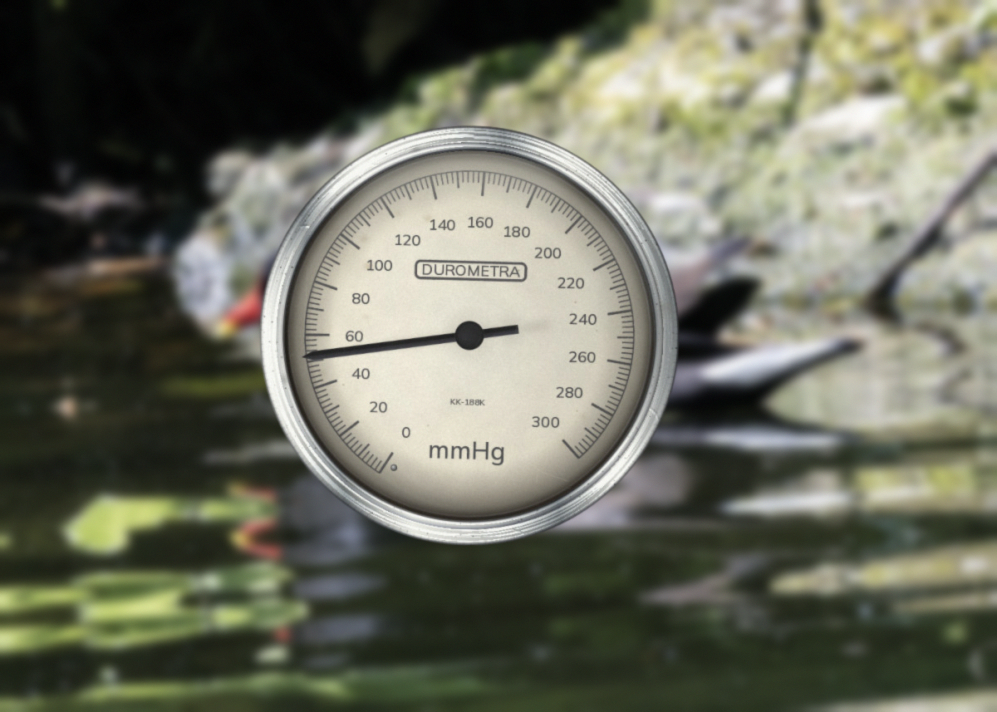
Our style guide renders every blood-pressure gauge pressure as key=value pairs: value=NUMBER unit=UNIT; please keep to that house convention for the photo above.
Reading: value=52 unit=mmHg
